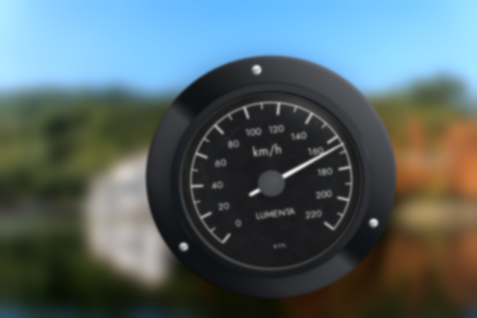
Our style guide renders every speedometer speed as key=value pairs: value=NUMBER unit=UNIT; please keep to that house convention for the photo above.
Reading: value=165 unit=km/h
